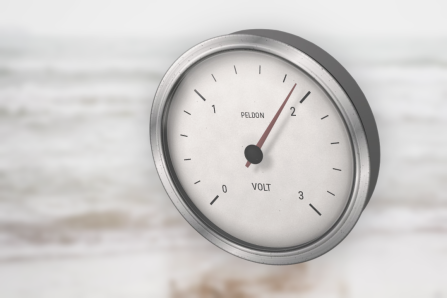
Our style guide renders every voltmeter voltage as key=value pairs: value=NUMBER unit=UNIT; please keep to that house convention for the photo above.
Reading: value=1.9 unit=V
